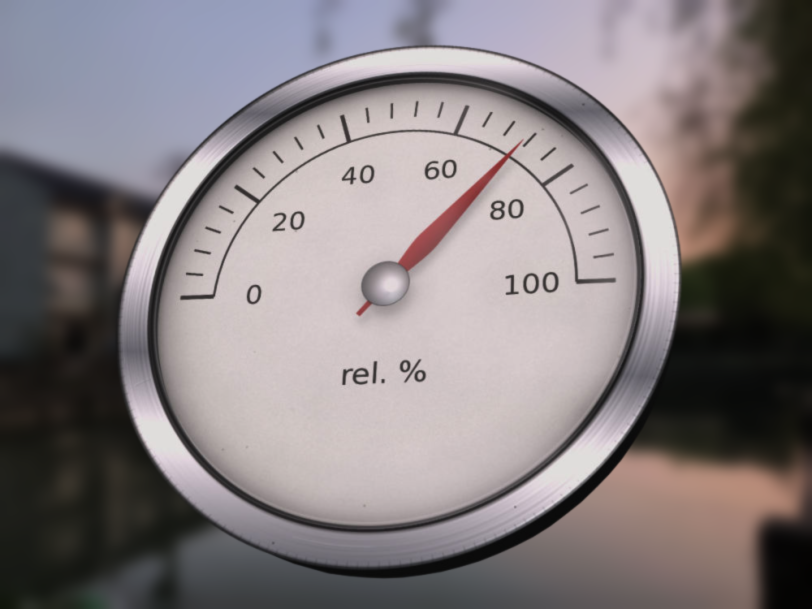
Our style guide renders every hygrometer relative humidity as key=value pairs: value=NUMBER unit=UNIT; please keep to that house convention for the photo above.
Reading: value=72 unit=%
